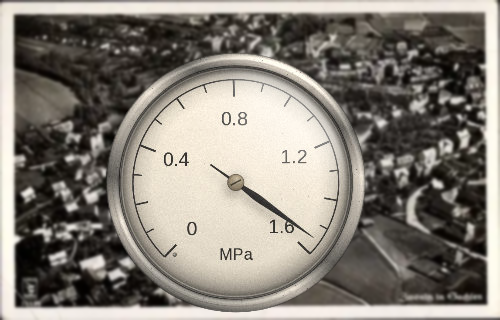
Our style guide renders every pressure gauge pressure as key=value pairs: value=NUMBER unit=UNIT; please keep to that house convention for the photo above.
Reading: value=1.55 unit=MPa
